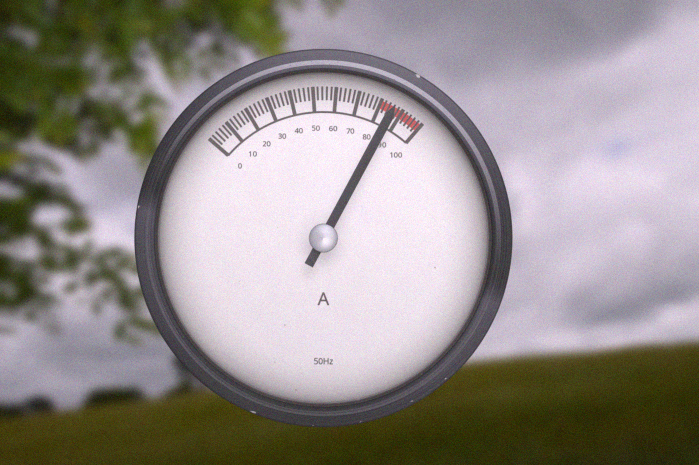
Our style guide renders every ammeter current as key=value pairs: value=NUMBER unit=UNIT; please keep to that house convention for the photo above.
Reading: value=86 unit=A
